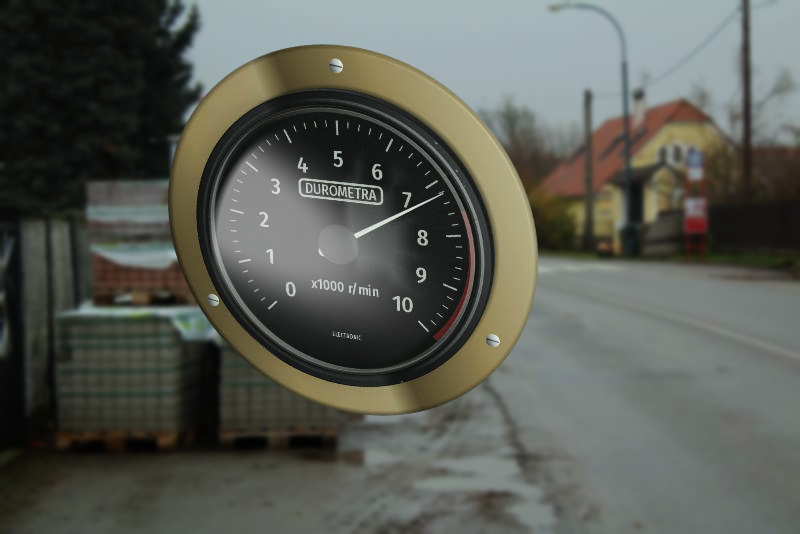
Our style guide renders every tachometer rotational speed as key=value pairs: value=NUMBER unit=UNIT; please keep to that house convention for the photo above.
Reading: value=7200 unit=rpm
